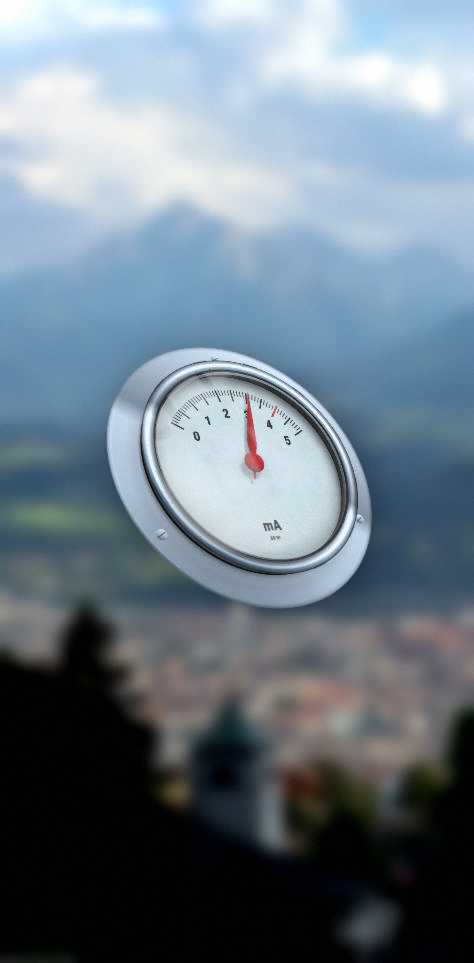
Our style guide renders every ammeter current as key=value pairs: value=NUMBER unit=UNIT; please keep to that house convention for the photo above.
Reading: value=3 unit=mA
